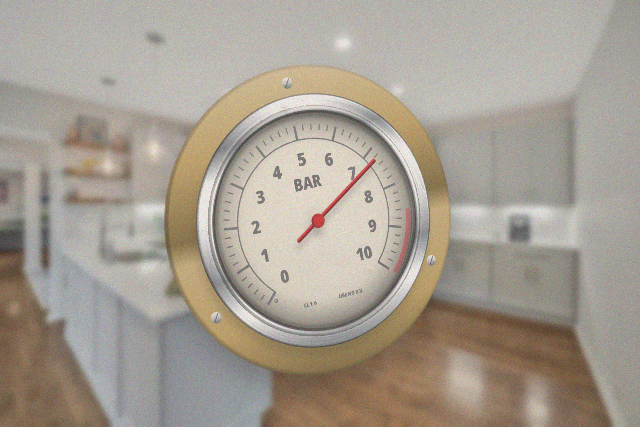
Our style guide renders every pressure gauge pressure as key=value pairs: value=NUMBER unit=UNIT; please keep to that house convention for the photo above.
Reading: value=7.2 unit=bar
